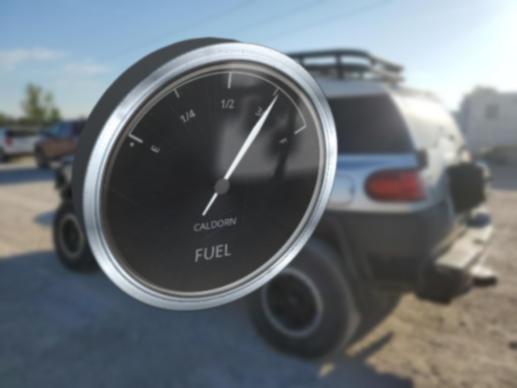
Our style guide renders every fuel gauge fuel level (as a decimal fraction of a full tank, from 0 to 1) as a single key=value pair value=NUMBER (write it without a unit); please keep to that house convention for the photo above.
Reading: value=0.75
